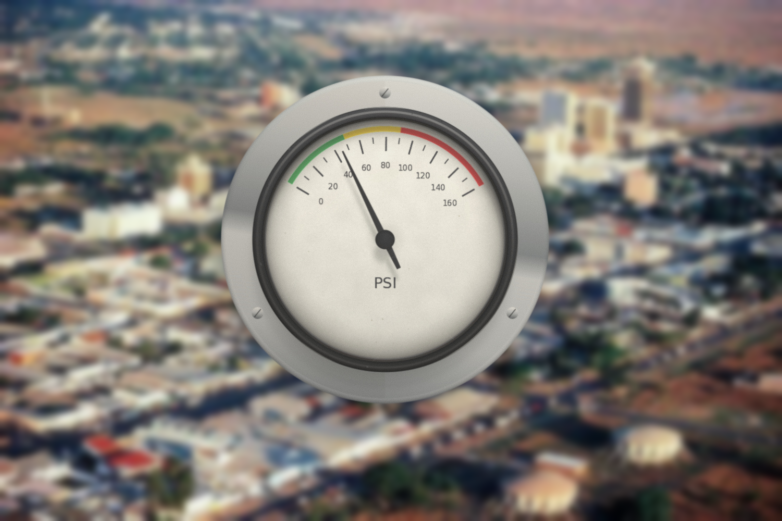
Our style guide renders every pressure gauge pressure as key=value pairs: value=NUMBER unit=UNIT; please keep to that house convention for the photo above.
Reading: value=45 unit=psi
